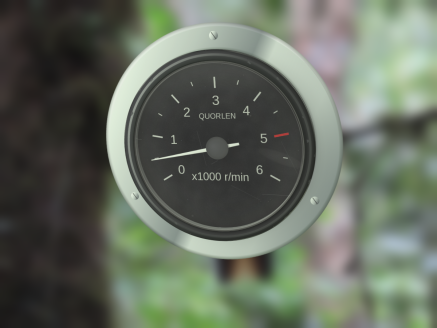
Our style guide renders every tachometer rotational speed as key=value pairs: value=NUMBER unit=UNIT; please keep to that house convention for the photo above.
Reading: value=500 unit=rpm
